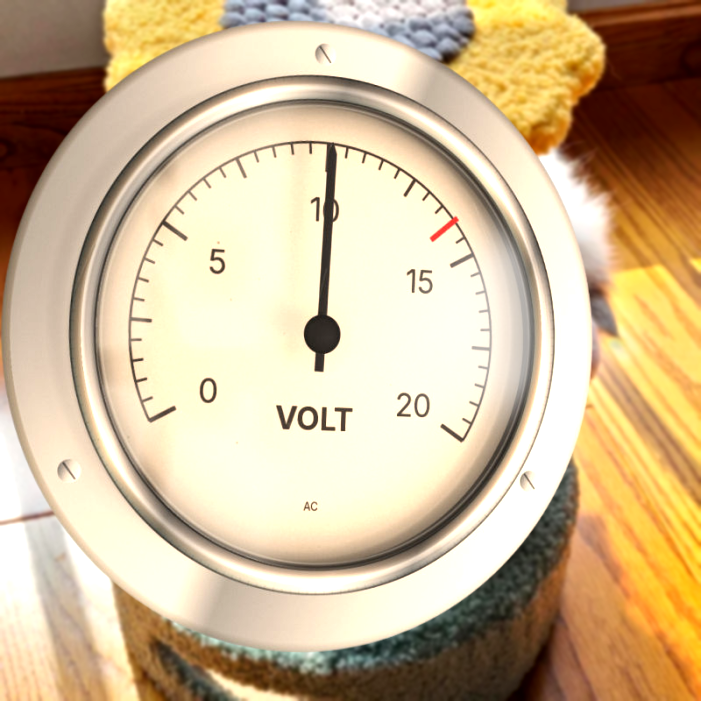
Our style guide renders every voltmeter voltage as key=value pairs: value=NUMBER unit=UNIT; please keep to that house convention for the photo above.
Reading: value=10 unit=V
